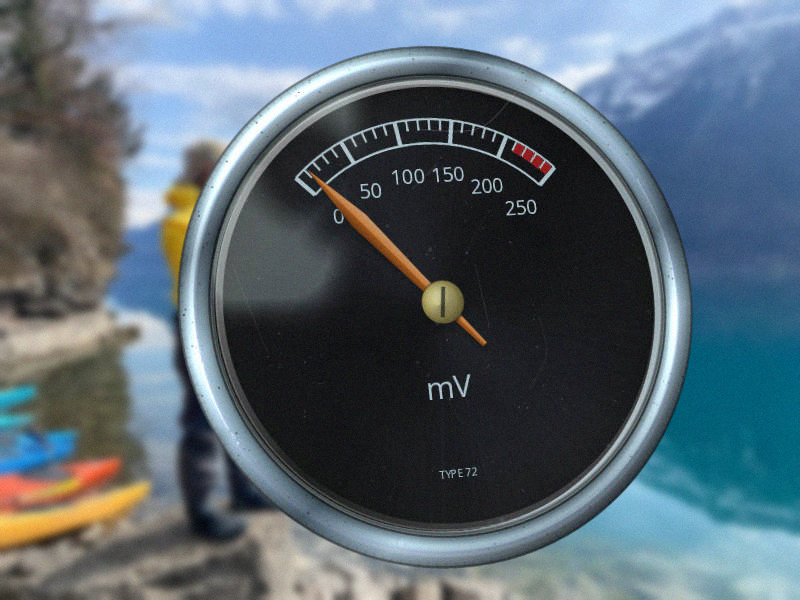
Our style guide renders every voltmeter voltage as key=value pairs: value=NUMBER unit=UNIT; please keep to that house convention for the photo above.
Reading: value=10 unit=mV
